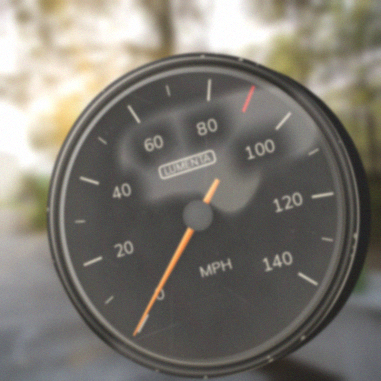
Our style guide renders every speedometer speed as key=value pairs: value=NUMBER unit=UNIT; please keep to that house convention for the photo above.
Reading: value=0 unit=mph
